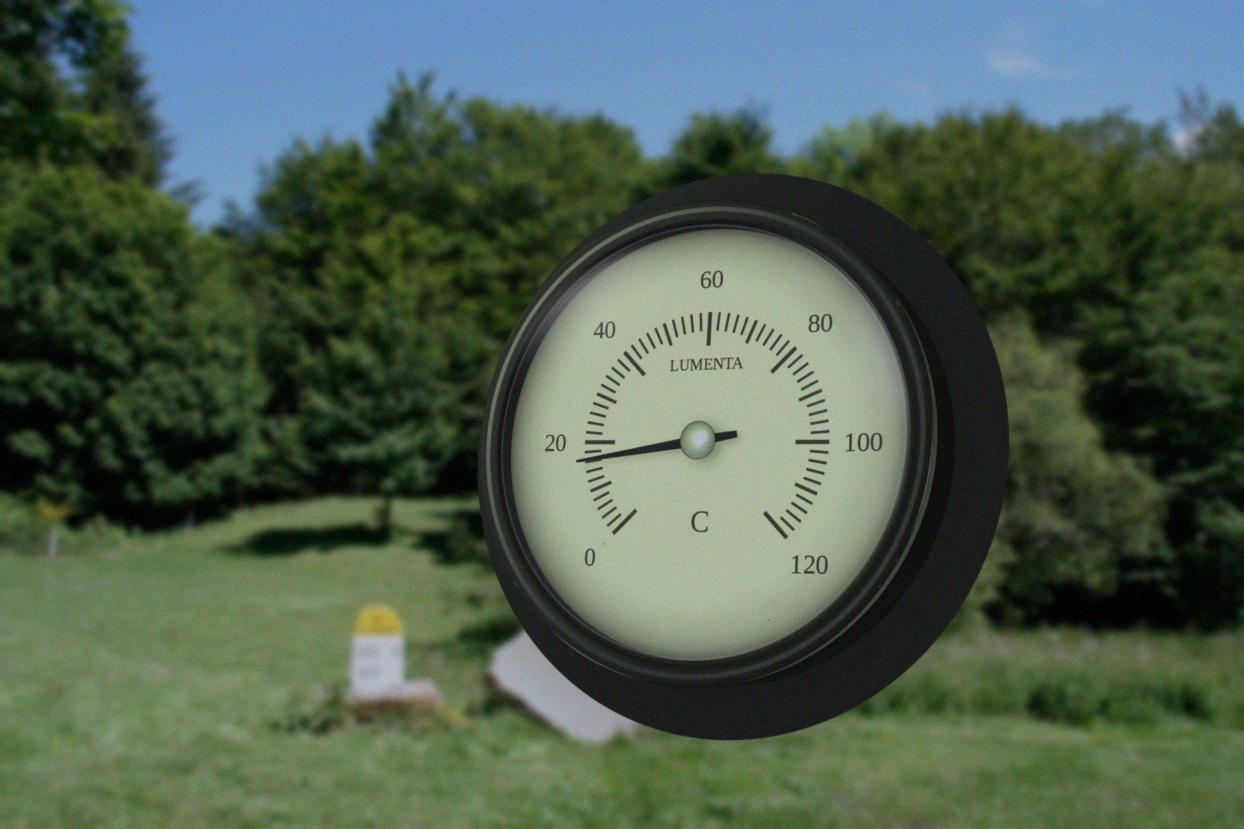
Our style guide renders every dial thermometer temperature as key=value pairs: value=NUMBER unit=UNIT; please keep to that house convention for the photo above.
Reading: value=16 unit=°C
